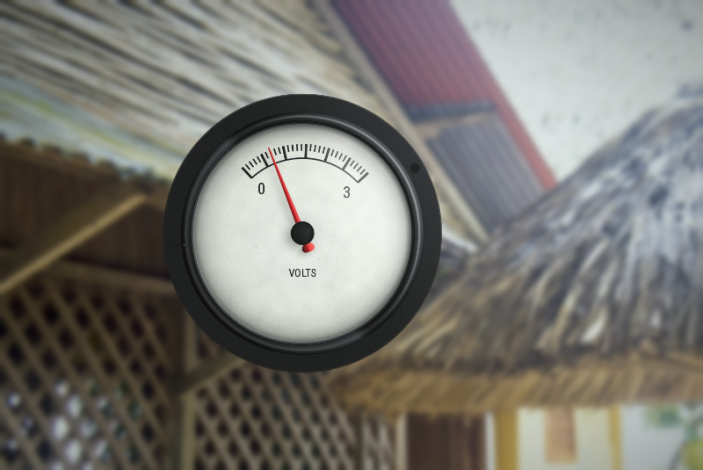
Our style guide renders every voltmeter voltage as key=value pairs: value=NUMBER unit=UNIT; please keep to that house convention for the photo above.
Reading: value=0.7 unit=V
